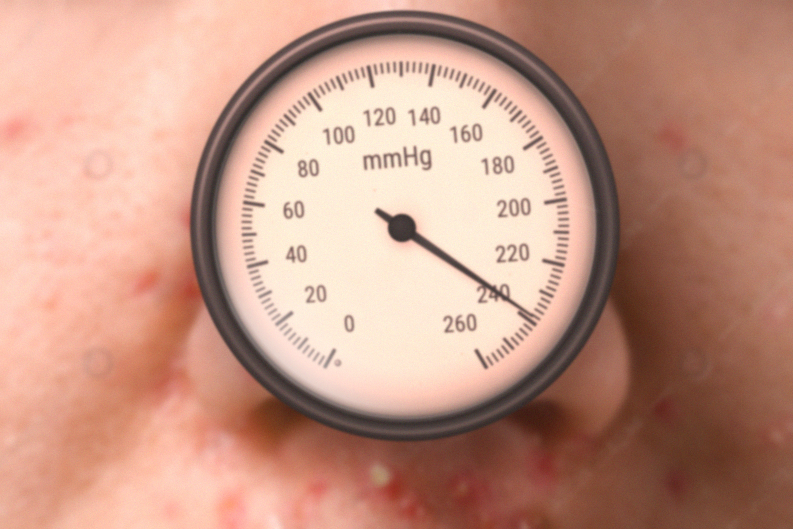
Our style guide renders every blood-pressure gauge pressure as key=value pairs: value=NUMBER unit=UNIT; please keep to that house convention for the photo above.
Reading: value=238 unit=mmHg
